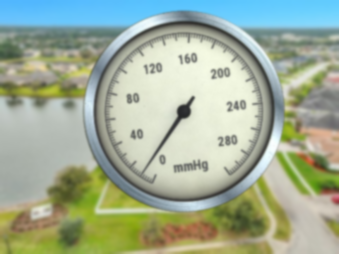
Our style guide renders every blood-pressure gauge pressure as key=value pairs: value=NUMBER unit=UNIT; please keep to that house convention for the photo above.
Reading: value=10 unit=mmHg
